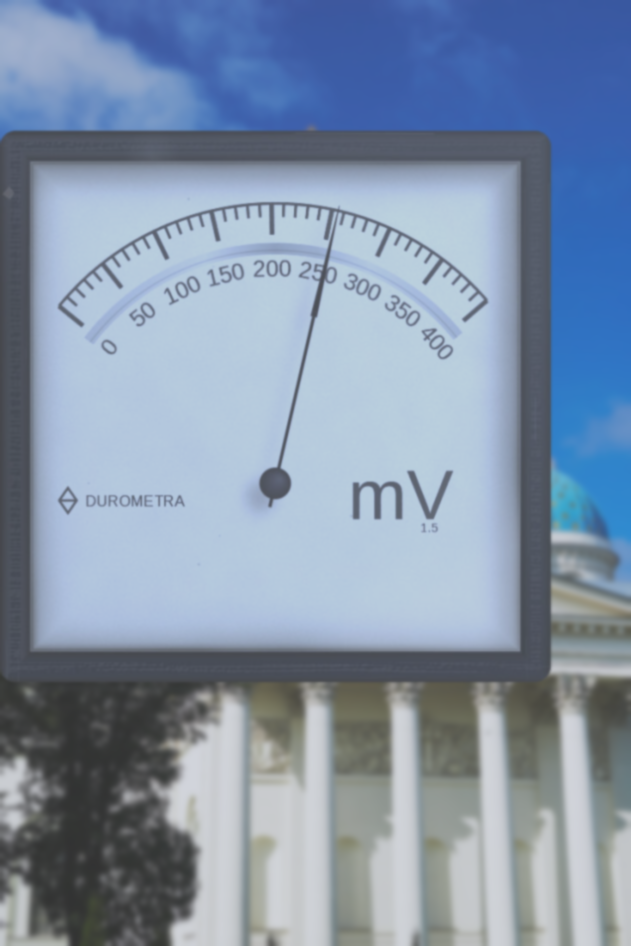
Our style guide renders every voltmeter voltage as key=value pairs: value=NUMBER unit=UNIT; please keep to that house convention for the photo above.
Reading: value=255 unit=mV
